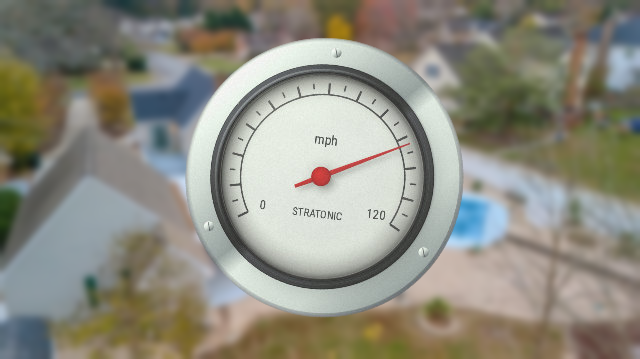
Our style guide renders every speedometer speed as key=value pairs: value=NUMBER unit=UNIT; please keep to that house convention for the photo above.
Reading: value=92.5 unit=mph
